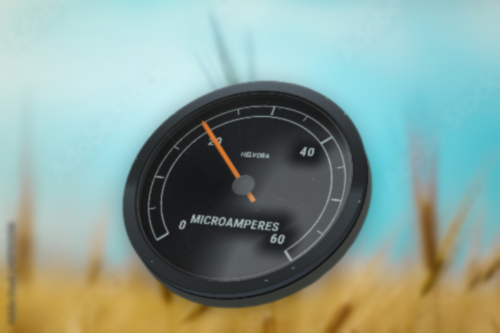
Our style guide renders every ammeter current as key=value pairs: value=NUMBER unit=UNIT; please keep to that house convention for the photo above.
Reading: value=20 unit=µA
